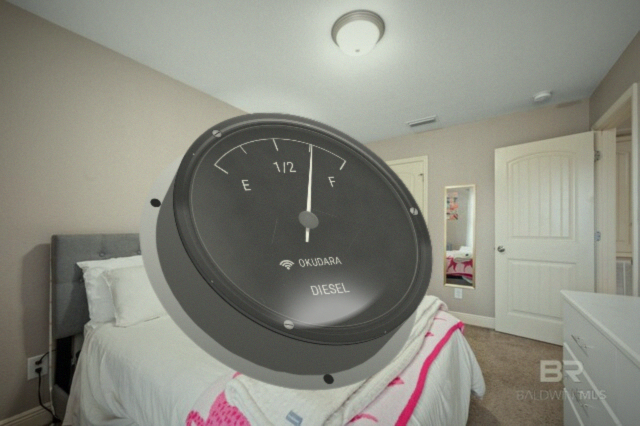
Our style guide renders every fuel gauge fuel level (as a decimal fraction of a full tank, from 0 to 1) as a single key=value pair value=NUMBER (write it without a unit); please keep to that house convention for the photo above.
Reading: value=0.75
